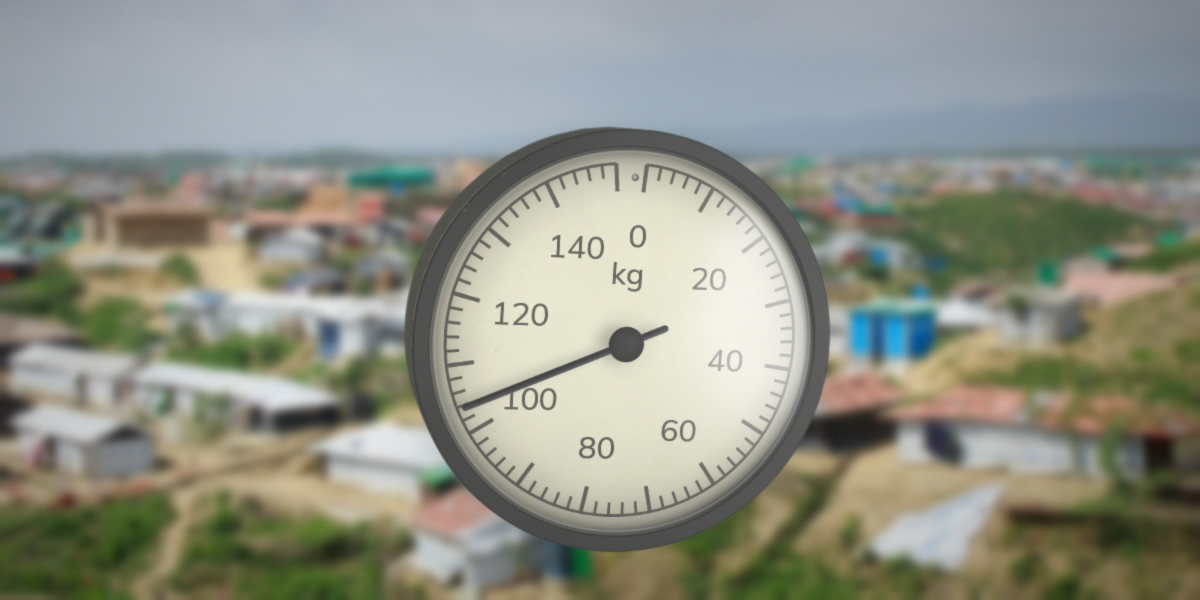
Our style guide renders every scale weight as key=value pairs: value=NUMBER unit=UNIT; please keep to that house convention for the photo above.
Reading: value=104 unit=kg
